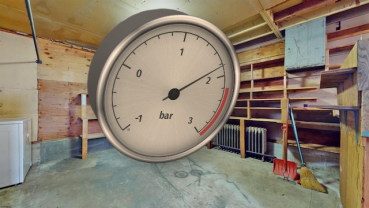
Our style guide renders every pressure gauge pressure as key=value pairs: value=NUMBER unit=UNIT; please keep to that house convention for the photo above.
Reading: value=1.8 unit=bar
